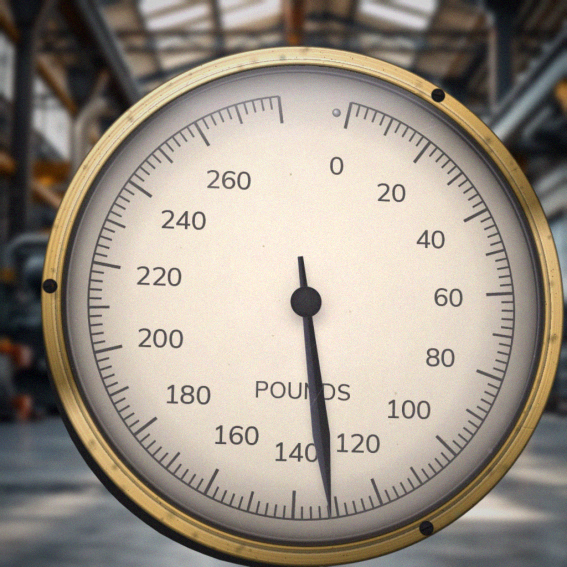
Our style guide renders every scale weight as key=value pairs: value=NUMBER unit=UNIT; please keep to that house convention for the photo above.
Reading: value=132 unit=lb
